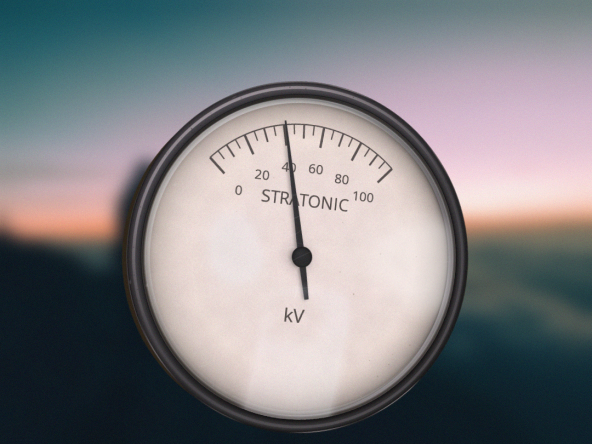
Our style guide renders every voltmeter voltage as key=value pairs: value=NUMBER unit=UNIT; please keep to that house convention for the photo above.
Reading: value=40 unit=kV
